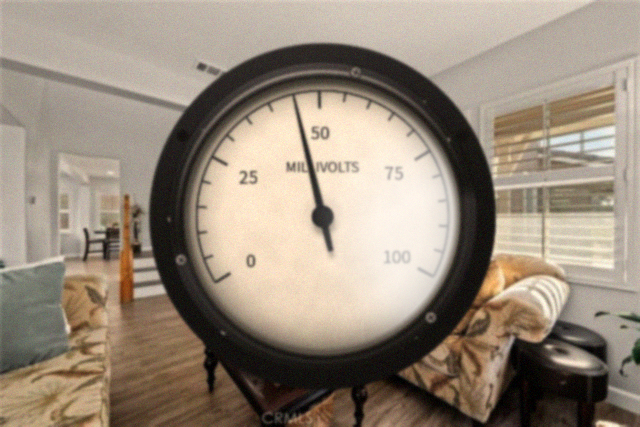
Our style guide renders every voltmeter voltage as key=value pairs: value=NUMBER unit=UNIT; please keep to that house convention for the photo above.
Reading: value=45 unit=mV
